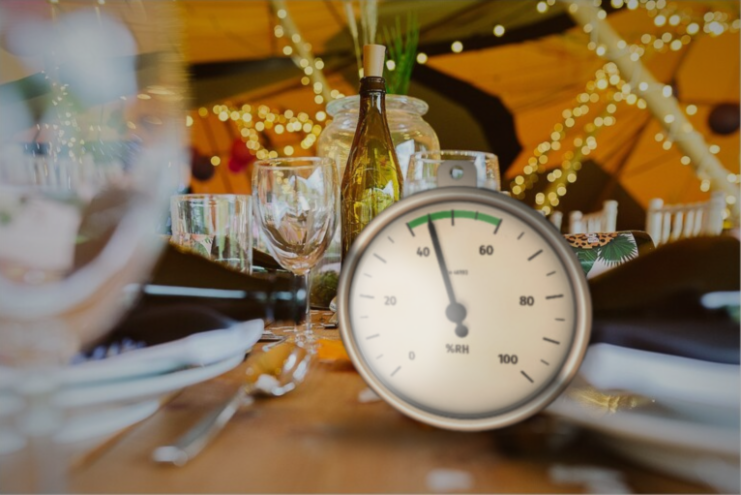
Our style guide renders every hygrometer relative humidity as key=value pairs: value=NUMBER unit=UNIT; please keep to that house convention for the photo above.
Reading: value=45 unit=%
